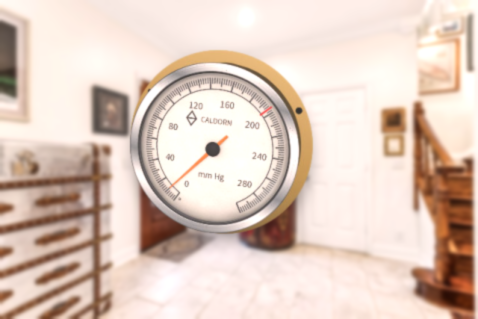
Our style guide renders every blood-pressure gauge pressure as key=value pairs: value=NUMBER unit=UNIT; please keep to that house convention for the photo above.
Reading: value=10 unit=mmHg
